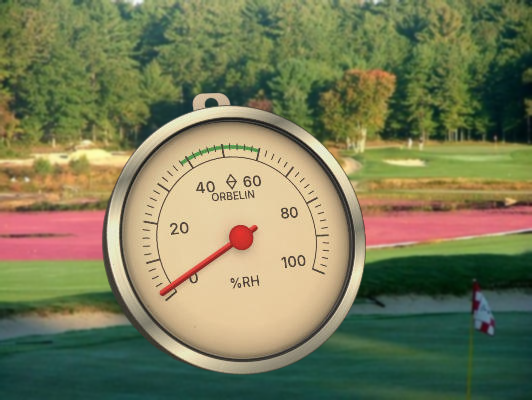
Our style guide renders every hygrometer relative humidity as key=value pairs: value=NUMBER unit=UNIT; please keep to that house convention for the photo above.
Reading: value=2 unit=%
